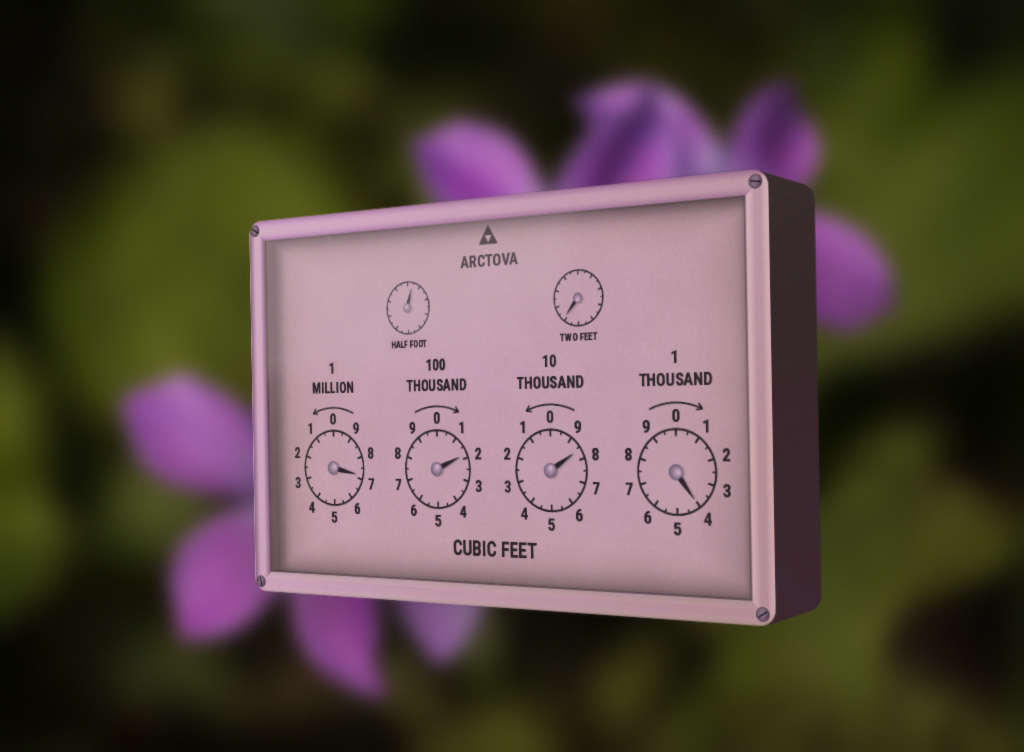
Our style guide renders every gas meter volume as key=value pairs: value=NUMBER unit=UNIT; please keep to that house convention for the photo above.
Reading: value=718400 unit=ft³
